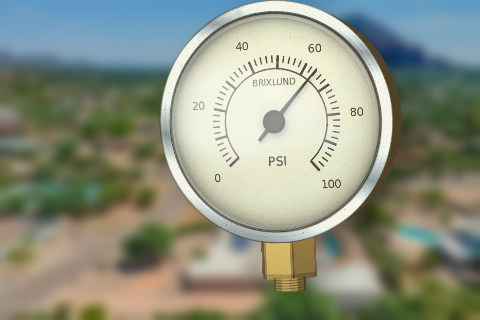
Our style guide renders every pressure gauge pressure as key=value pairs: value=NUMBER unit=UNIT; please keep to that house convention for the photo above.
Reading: value=64 unit=psi
